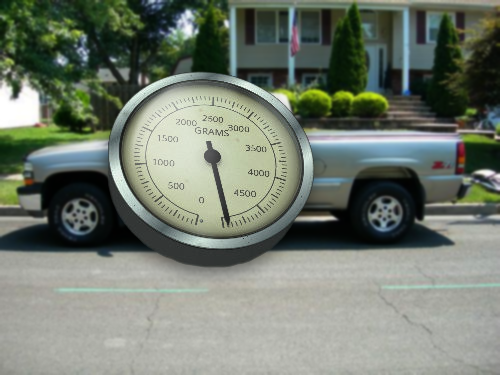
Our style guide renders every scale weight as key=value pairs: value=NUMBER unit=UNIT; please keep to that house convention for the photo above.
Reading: value=4950 unit=g
